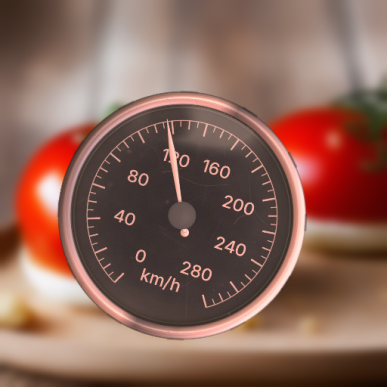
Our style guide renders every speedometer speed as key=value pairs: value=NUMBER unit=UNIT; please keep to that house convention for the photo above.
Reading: value=117.5 unit=km/h
